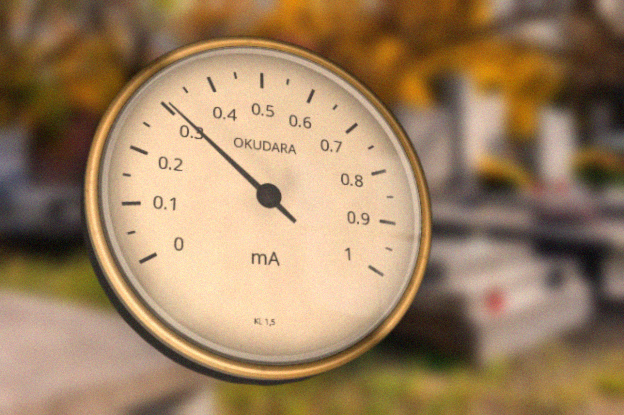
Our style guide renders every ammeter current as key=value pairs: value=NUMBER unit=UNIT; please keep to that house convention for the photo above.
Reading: value=0.3 unit=mA
